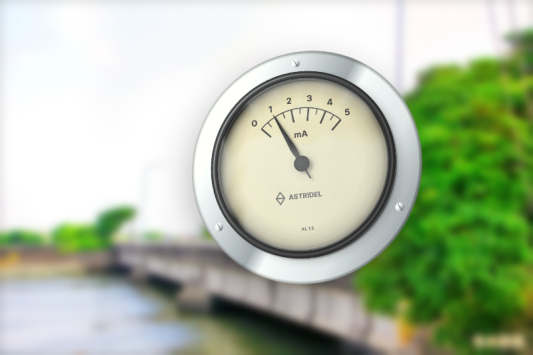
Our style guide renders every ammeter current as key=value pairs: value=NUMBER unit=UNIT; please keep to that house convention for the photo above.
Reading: value=1 unit=mA
